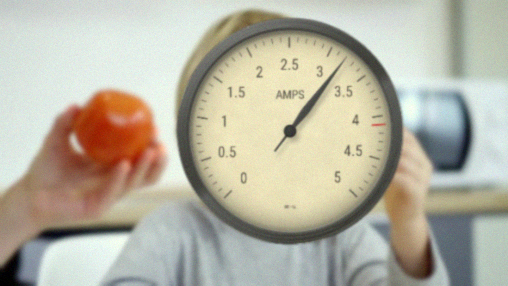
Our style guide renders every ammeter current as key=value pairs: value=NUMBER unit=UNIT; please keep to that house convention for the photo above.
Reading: value=3.2 unit=A
